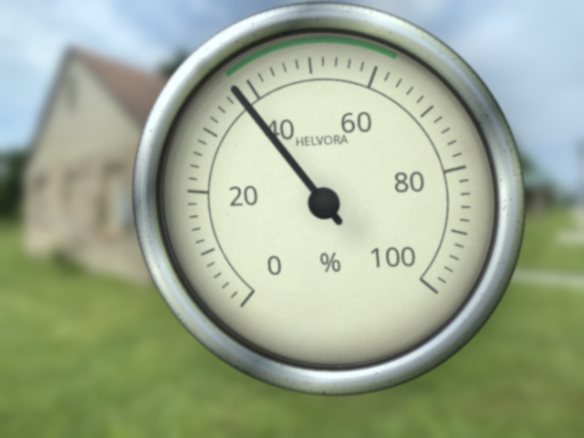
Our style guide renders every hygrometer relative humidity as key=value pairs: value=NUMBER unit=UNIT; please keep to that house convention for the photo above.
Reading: value=38 unit=%
